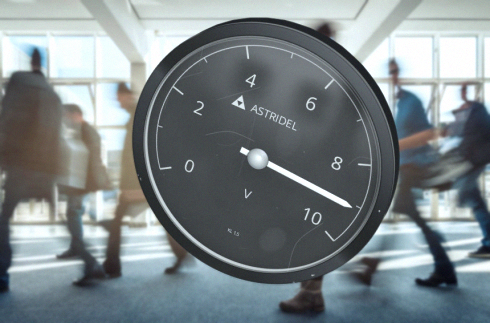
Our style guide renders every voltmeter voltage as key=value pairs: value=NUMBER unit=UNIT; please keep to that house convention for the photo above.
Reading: value=9 unit=V
